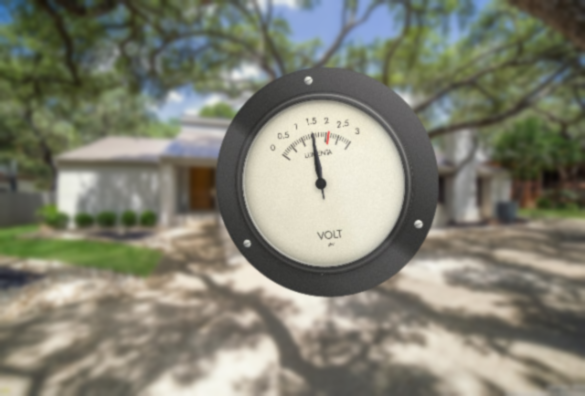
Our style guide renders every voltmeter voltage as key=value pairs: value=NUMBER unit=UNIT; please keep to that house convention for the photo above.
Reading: value=1.5 unit=V
